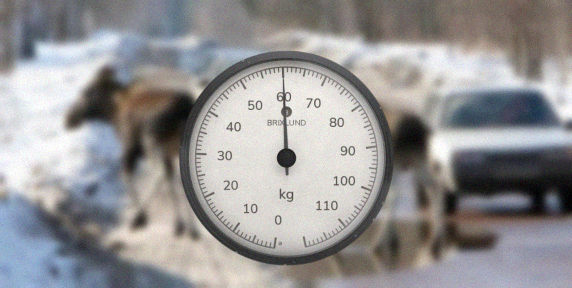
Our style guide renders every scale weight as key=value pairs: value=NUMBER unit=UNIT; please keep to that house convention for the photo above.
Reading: value=60 unit=kg
